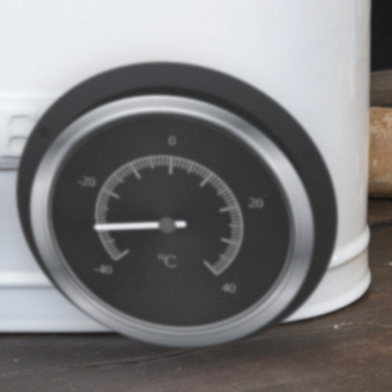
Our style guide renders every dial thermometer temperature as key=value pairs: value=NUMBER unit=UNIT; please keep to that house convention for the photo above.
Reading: value=-30 unit=°C
